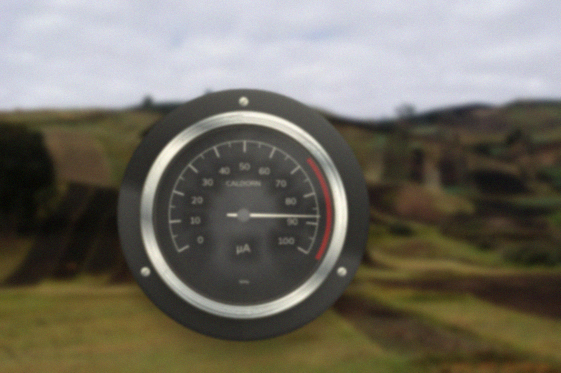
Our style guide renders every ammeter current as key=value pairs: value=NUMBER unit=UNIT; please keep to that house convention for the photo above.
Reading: value=87.5 unit=µA
